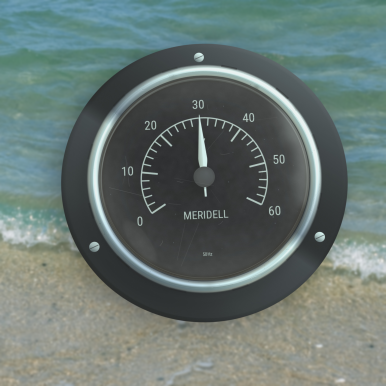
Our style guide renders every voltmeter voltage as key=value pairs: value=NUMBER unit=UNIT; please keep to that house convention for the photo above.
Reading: value=30 unit=V
